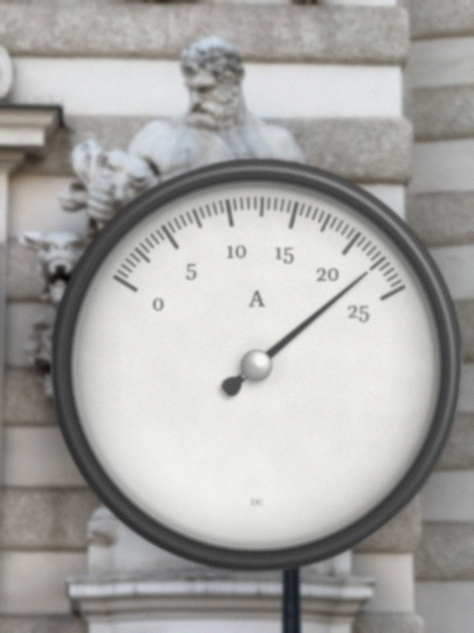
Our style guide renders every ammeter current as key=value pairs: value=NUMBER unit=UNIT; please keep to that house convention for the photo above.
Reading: value=22.5 unit=A
